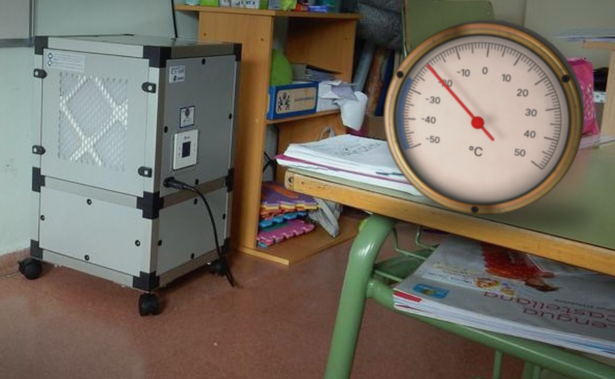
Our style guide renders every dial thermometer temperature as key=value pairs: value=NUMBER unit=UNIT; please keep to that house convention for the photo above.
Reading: value=-20 unit=°C
